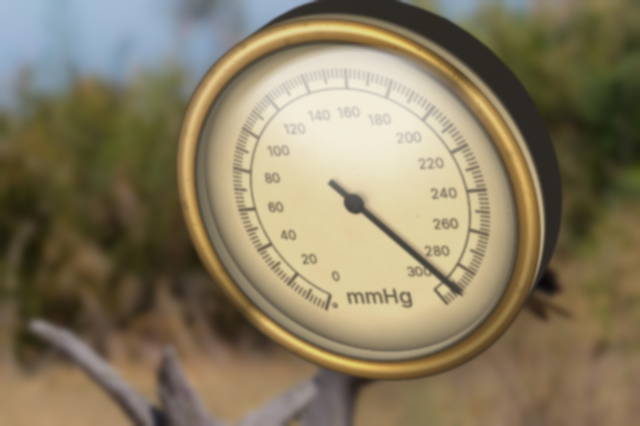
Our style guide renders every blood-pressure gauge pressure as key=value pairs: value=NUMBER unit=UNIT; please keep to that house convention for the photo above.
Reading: value=290 unit=mmHg
